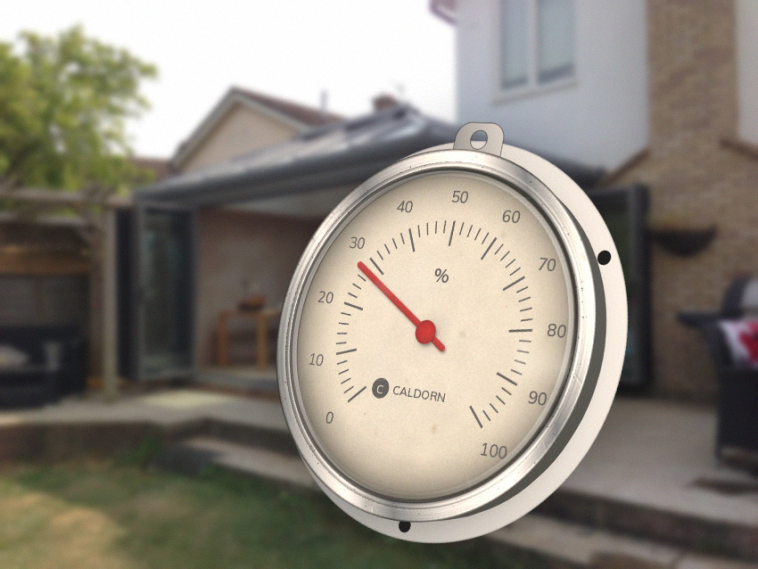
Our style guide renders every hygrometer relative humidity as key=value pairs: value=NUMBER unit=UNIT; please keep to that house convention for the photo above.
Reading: value=28 unit=%
